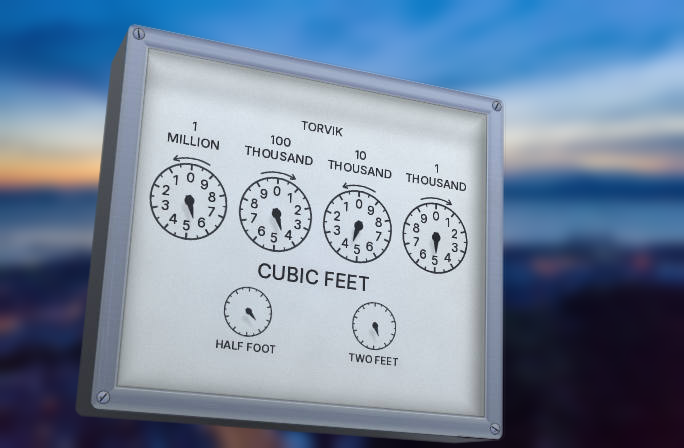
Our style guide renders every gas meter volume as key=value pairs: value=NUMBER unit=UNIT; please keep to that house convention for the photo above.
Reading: value=544500 unit=ft³
